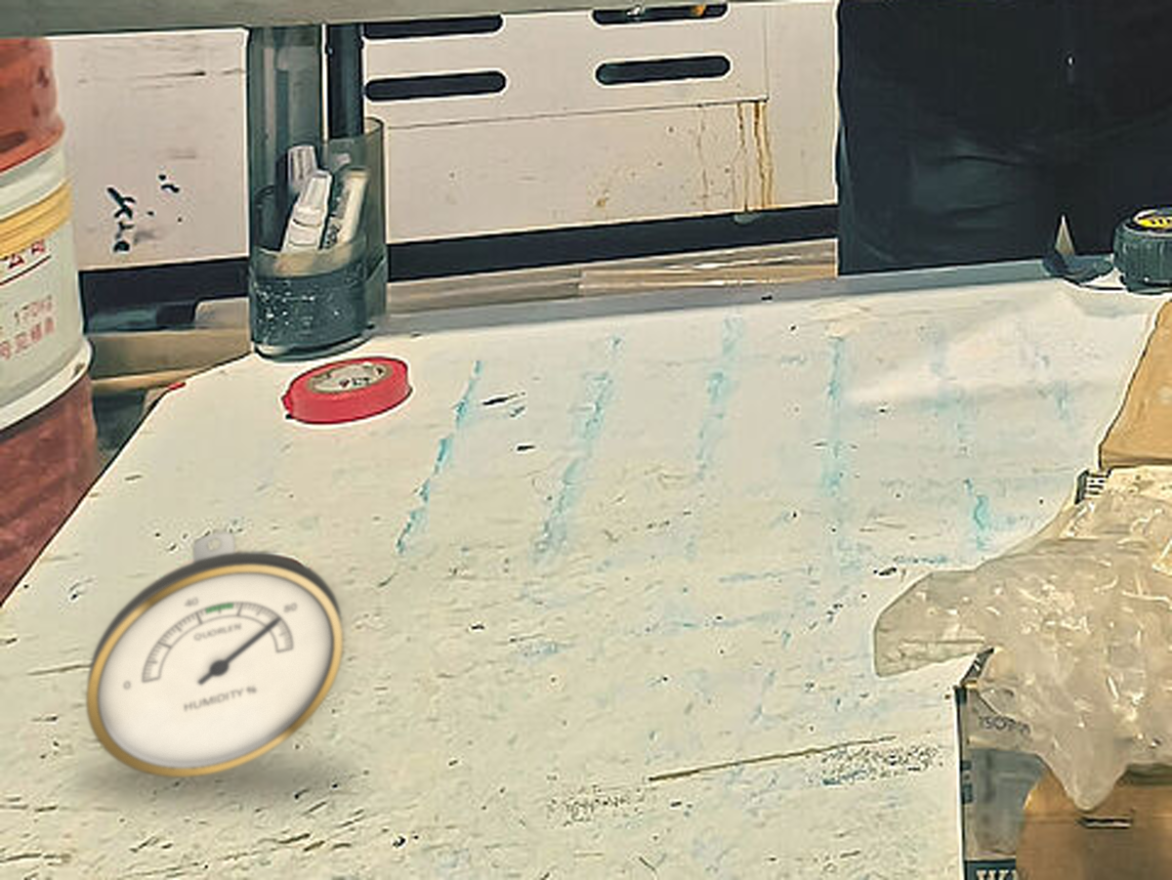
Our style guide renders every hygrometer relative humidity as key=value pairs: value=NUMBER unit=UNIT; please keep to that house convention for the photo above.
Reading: value=80 unit=%
